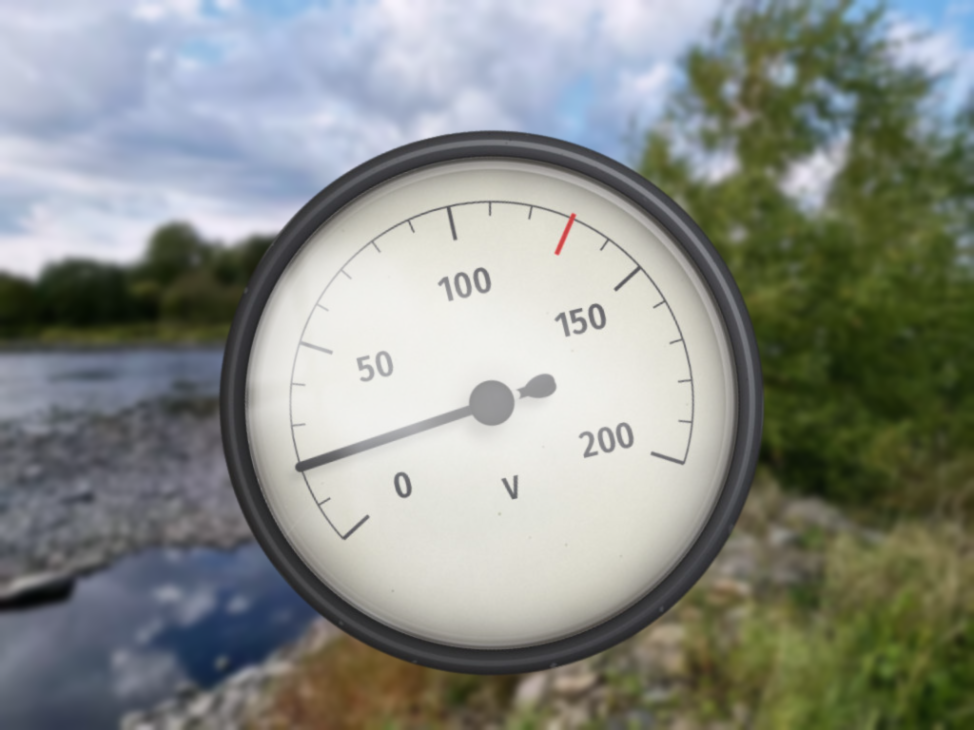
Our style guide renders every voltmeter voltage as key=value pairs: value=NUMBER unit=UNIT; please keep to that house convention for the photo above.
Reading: value=20 unit=V
